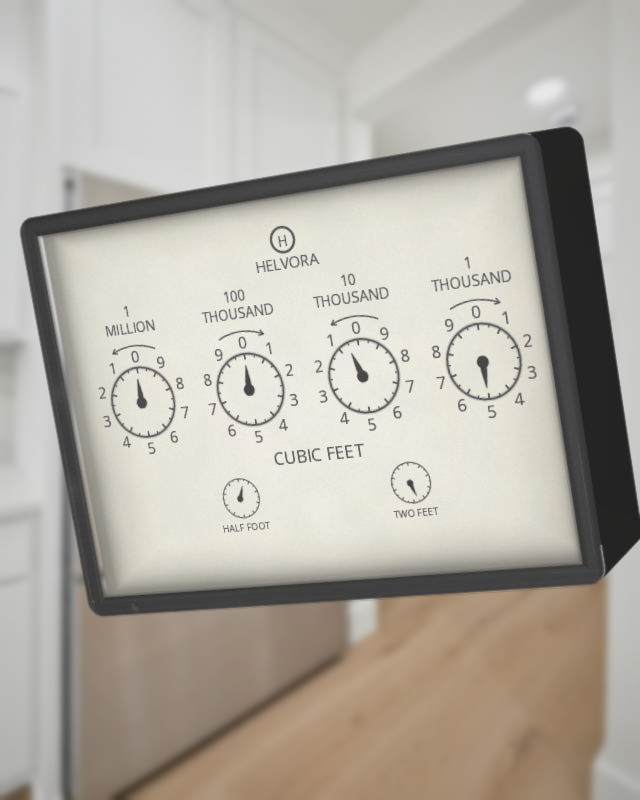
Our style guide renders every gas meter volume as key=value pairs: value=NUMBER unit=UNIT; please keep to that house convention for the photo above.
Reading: value=500 unit=ft³
